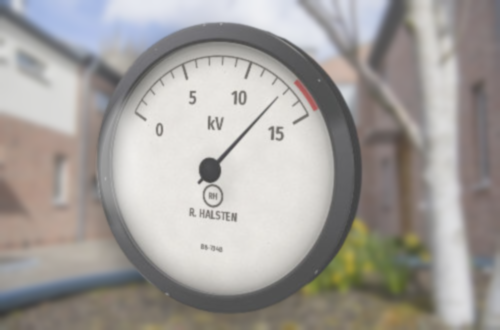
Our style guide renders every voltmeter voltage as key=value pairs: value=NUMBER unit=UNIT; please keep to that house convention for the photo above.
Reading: value=13 unit=kV
